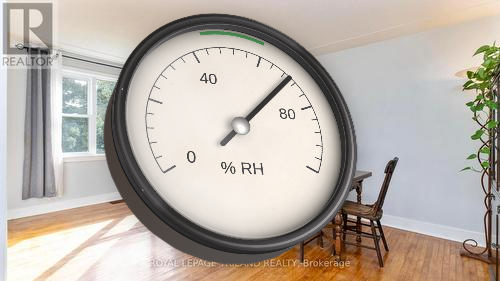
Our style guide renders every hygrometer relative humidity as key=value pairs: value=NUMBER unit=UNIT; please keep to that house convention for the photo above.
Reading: value=70 unit=%
